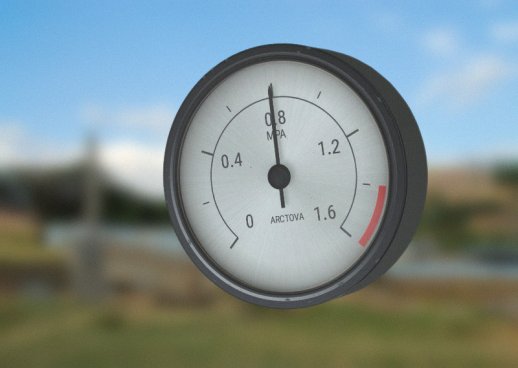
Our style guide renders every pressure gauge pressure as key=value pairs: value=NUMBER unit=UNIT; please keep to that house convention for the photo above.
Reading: value=0.8 unit=MPa
